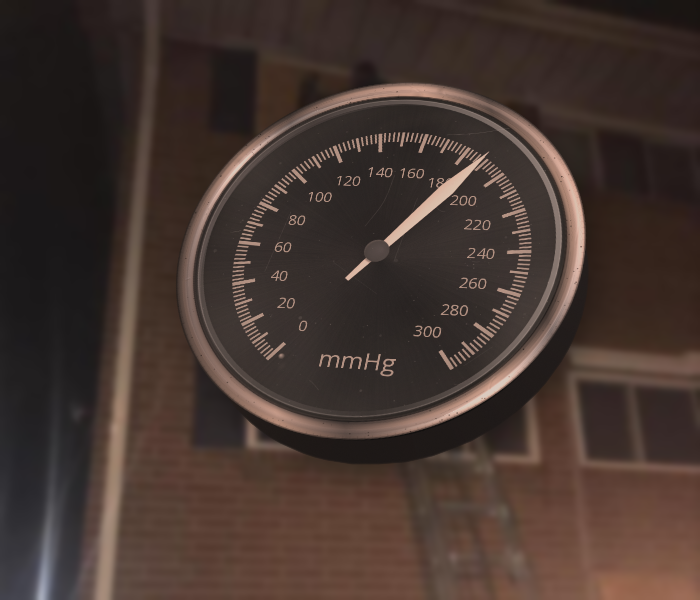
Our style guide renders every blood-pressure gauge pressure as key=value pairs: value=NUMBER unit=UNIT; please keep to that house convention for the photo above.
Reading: value=190 unit=mmHg
